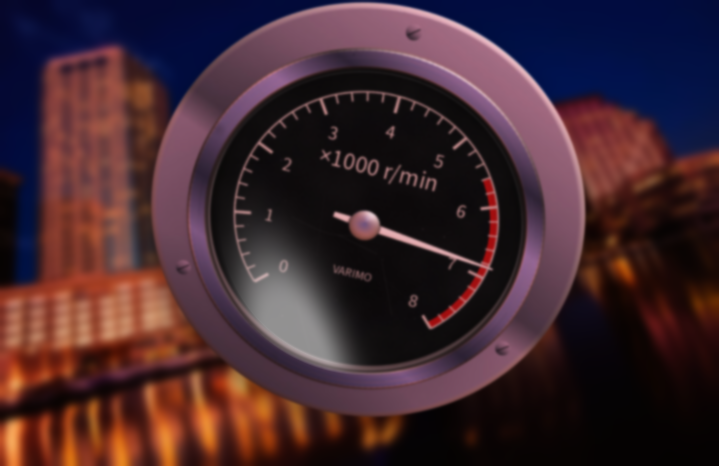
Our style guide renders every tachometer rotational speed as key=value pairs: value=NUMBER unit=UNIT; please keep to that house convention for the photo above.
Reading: value=6800 unit=rpm
